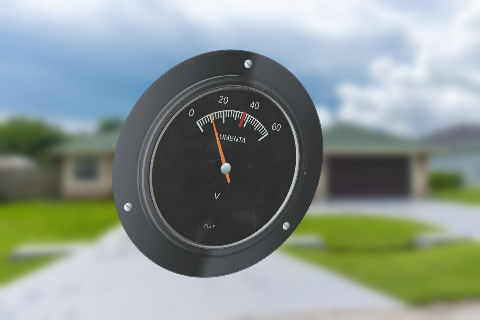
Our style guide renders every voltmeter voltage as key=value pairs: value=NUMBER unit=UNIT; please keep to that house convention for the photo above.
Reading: value=10 unit=V
